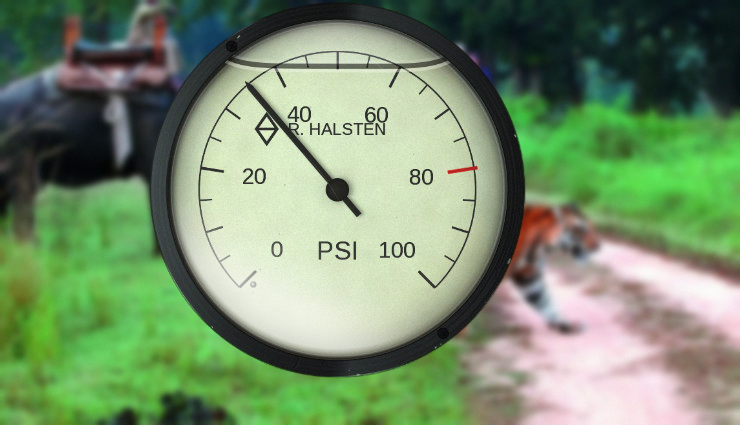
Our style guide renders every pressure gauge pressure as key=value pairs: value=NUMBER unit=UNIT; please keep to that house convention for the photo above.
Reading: value=35 unit=psi
